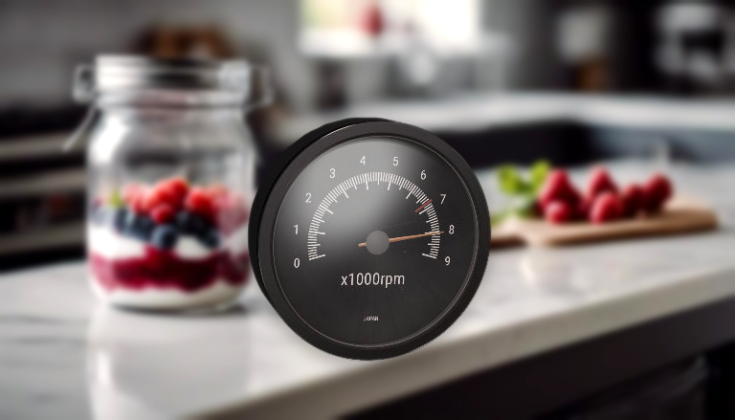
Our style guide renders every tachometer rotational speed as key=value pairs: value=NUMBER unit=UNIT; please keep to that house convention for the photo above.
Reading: value=8000 unit=rpm
